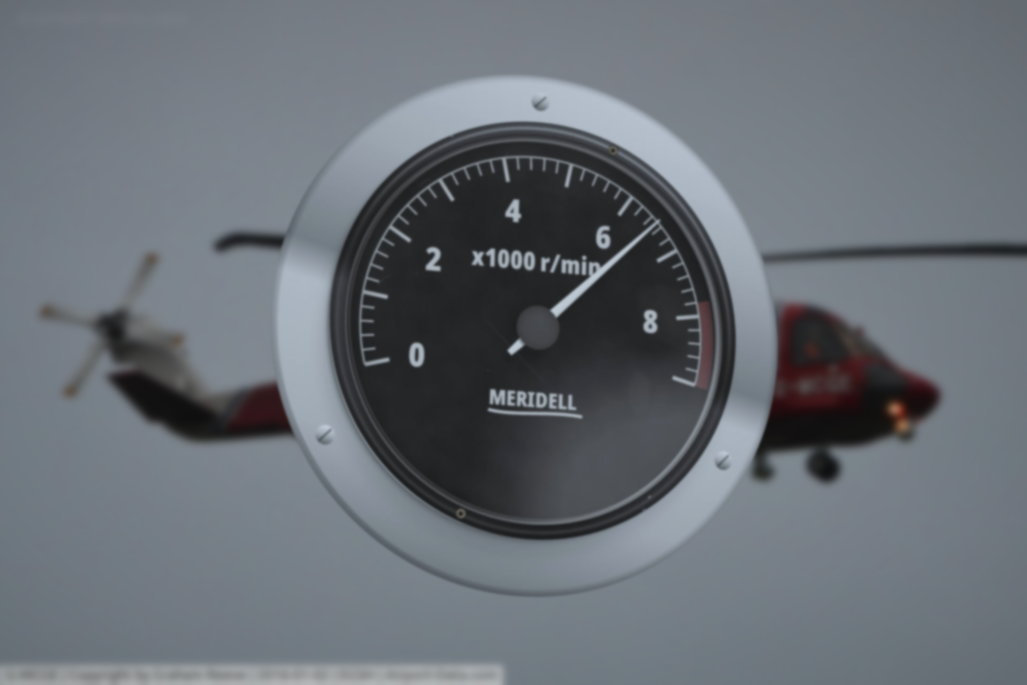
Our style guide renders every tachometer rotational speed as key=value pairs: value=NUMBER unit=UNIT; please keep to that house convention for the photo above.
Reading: value=6500 unit=rpm
